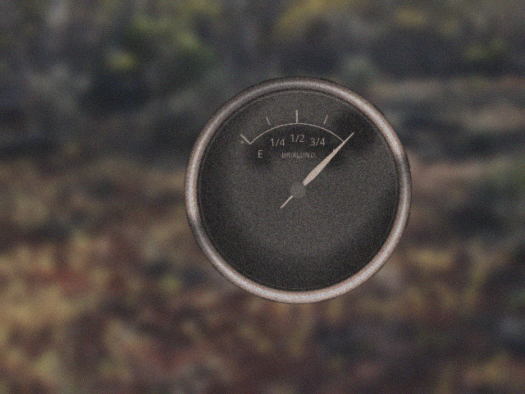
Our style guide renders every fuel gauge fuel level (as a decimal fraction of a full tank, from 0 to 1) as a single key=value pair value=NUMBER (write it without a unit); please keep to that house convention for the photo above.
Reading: value=1
